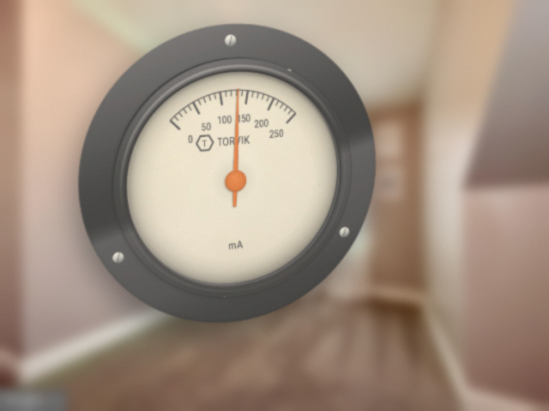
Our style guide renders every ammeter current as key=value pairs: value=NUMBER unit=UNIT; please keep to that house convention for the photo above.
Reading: value=130 unit=mA
